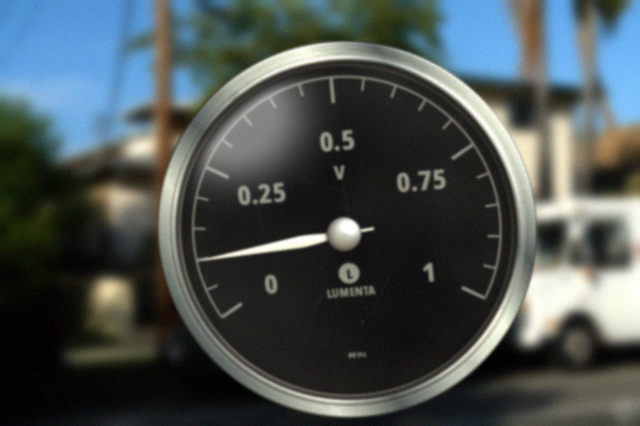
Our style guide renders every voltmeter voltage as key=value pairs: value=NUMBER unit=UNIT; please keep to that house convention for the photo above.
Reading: value=0.1 unit=V
